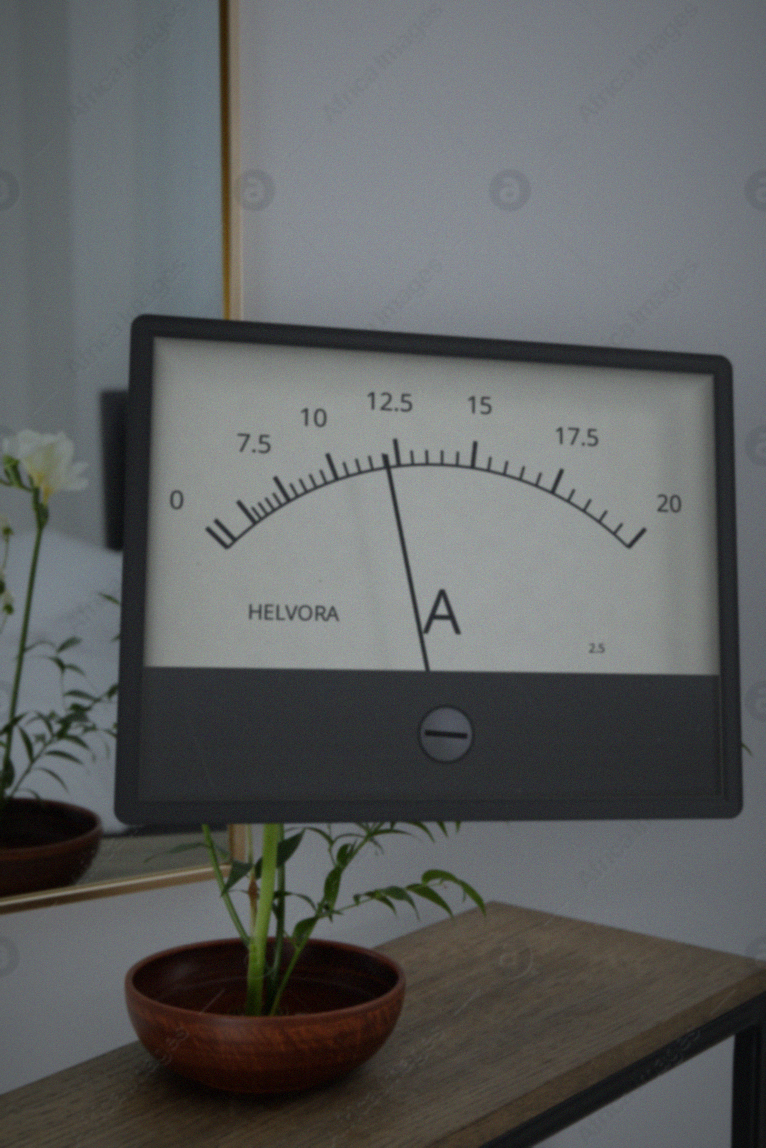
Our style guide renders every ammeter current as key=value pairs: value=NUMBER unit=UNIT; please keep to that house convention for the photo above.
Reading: value=12 unit=A
